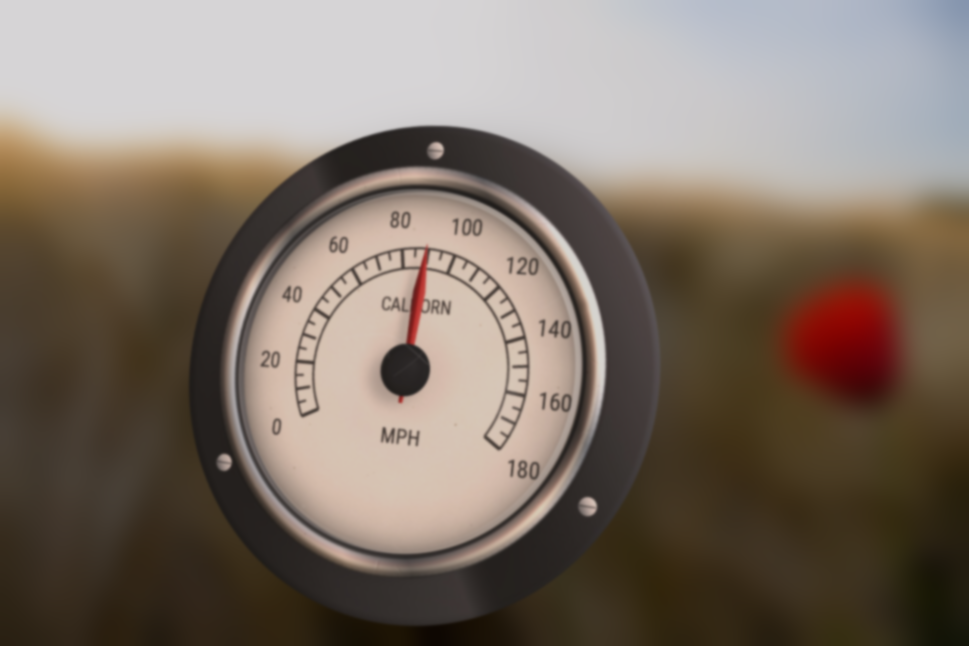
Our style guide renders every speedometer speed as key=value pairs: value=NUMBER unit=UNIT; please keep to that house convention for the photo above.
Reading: value=90 unit=mph
